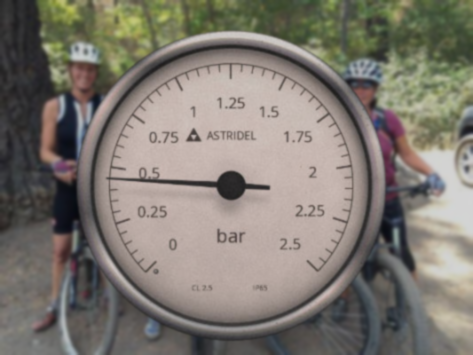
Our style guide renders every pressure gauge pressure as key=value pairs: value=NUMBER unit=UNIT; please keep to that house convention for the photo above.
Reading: value=0.45 unit=bar
